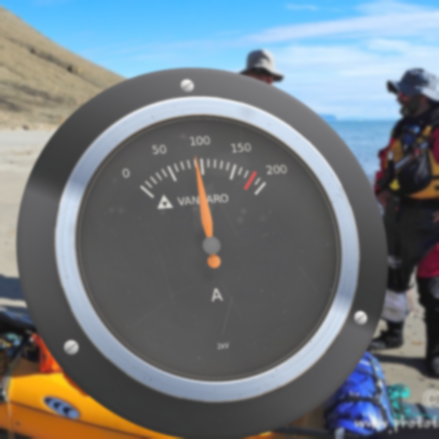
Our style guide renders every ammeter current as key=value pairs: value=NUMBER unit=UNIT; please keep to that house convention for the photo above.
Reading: value=90 unit=A
